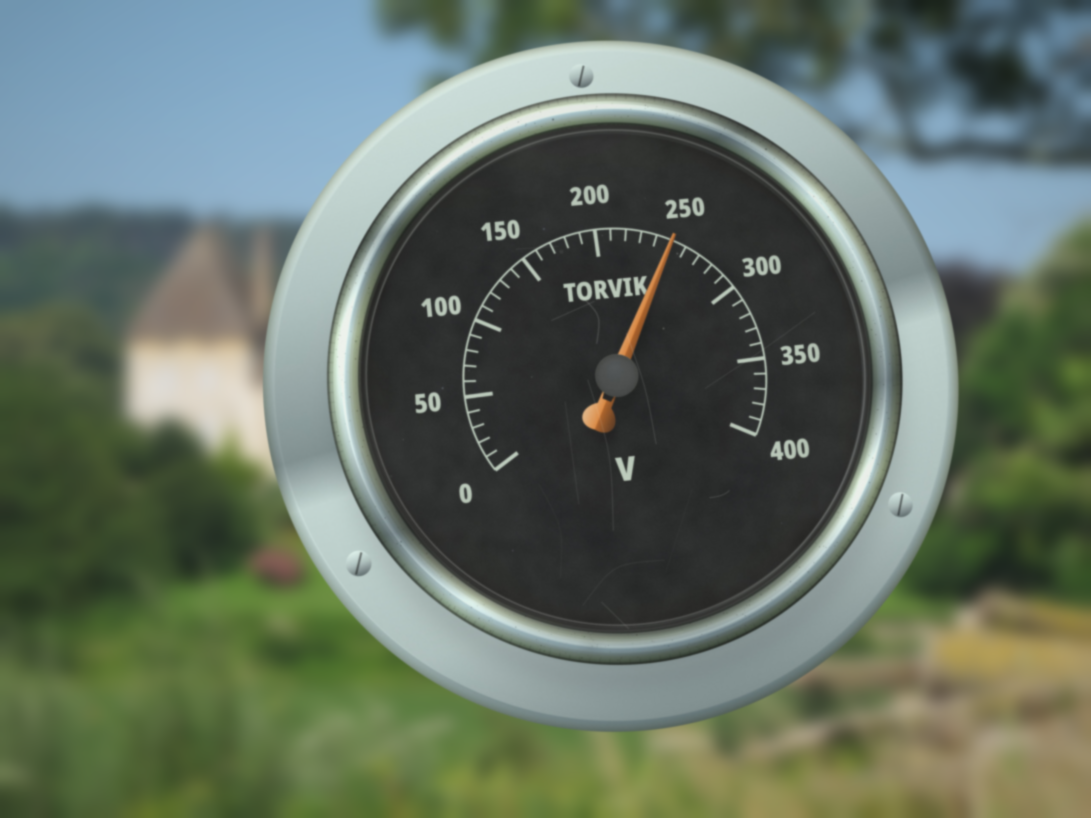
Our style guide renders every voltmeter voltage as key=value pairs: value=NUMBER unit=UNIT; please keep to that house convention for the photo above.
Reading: value=250 unit=V
